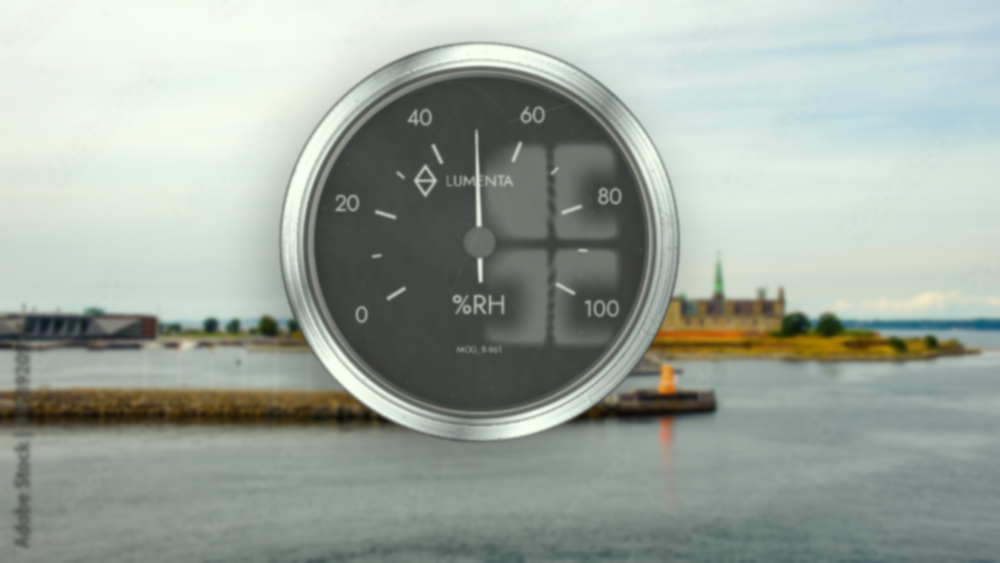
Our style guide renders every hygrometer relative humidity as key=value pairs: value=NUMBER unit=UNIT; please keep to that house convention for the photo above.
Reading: value=50 unit=%
